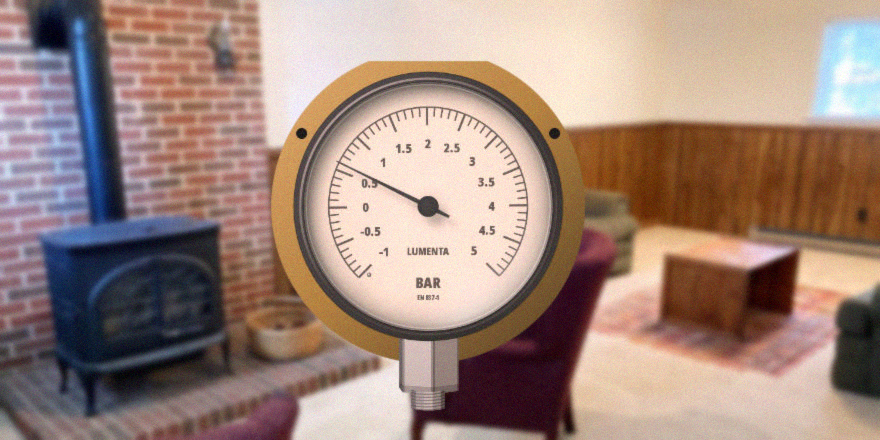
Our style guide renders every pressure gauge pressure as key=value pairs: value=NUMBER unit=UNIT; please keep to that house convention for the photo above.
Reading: value=0.6 unit=bar
